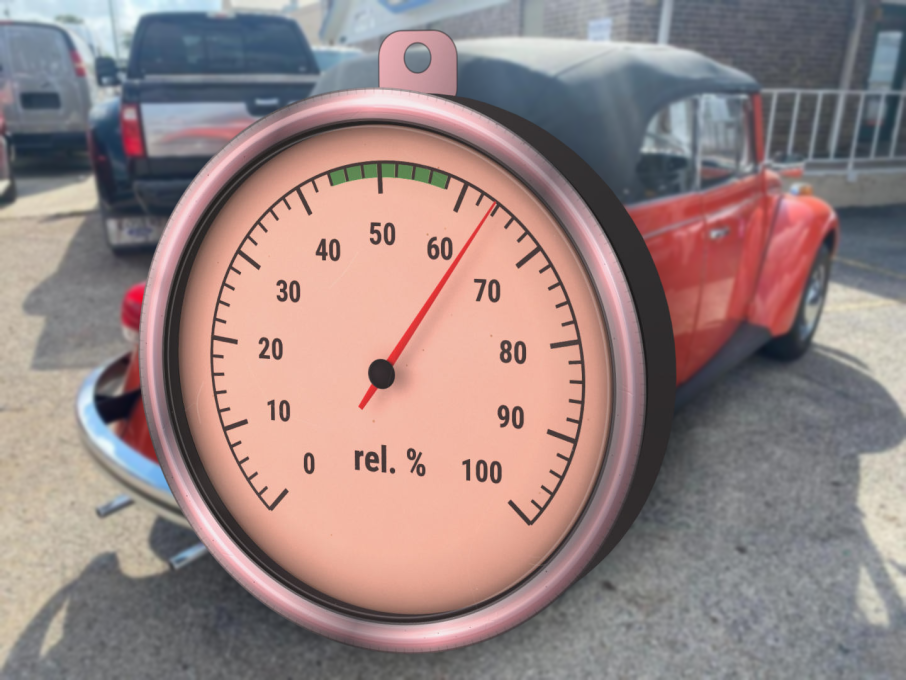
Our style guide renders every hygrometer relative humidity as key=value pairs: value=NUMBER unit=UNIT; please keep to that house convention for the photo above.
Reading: value=64 unit=%
